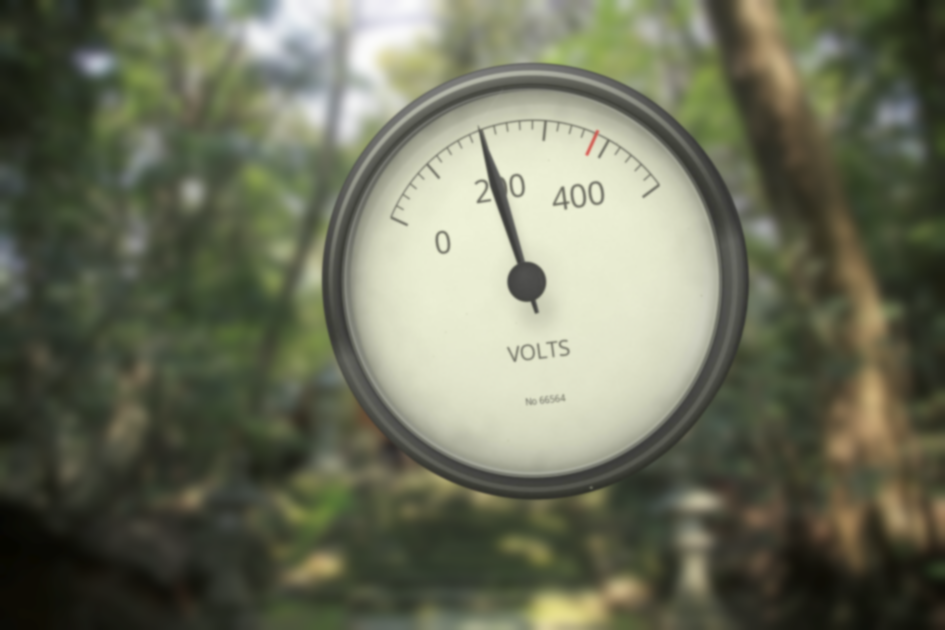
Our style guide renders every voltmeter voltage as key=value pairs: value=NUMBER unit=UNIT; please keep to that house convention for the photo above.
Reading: value=200 unit=V
